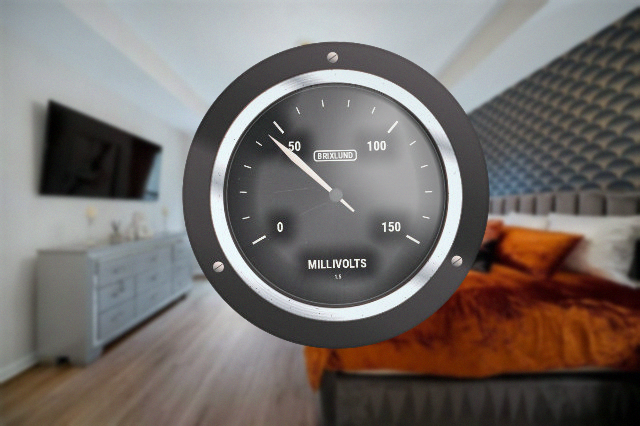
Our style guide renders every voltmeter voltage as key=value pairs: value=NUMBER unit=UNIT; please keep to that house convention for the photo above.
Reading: value=45 unit=mV
